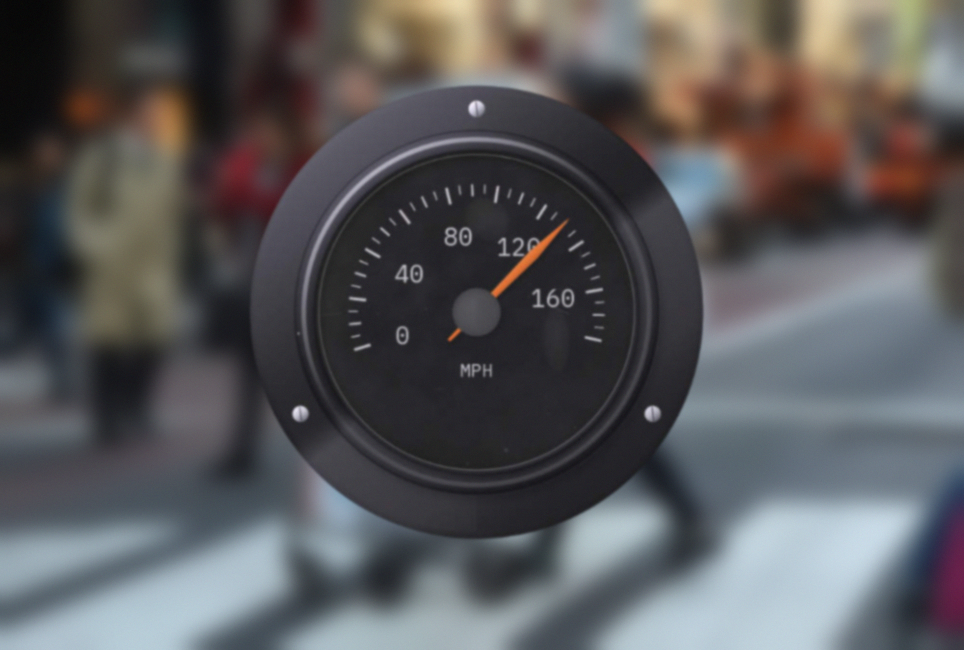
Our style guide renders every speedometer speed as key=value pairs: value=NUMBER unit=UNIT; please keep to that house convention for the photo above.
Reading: value=130 unit=mph
